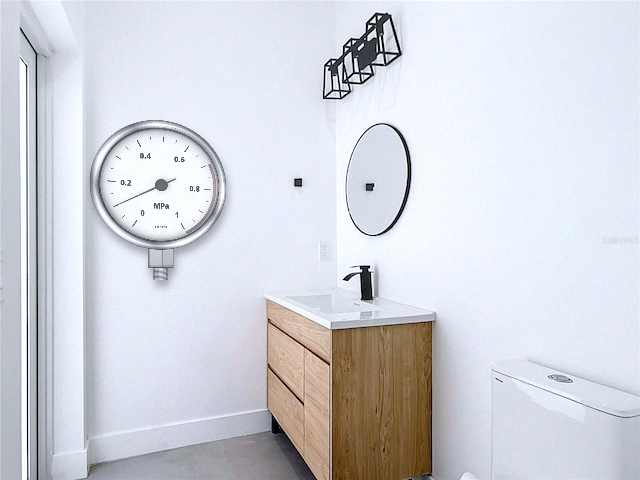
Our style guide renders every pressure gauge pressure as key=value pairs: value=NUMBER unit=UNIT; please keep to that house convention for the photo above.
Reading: value=0.1 unit=MPa
